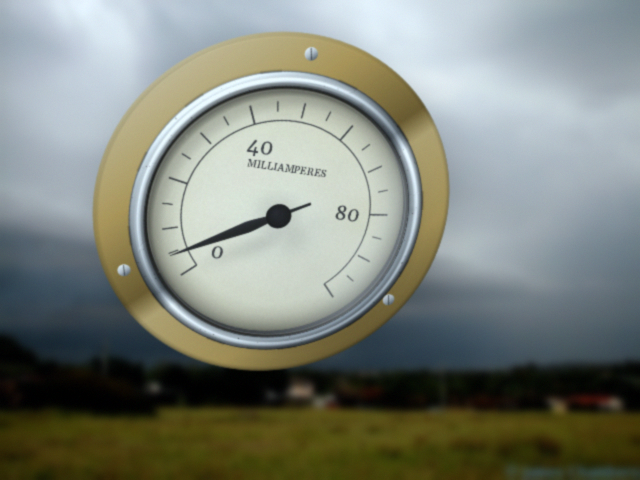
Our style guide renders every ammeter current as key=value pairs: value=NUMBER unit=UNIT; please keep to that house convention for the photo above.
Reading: value=5 unit=mA
